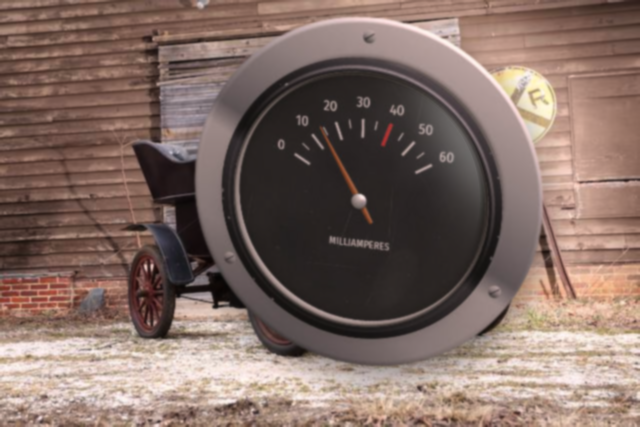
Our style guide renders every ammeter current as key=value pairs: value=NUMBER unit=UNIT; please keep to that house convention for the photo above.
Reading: value=15 unit=mA
